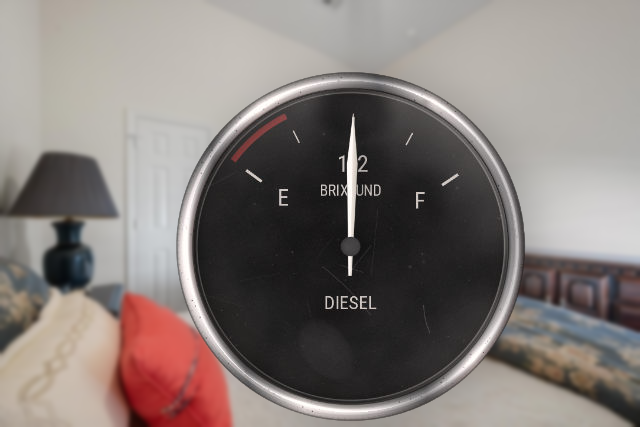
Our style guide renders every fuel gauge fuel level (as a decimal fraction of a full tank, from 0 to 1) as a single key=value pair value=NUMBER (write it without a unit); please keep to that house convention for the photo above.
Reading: value=0.5
